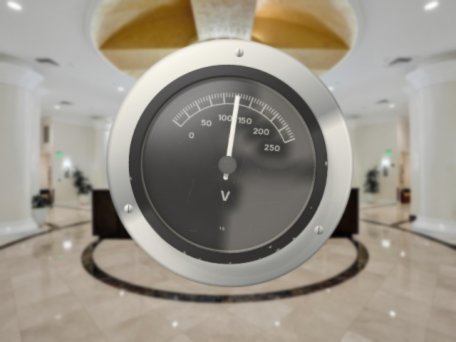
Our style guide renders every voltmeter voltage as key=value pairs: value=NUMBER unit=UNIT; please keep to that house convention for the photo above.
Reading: value=125 unit=V
